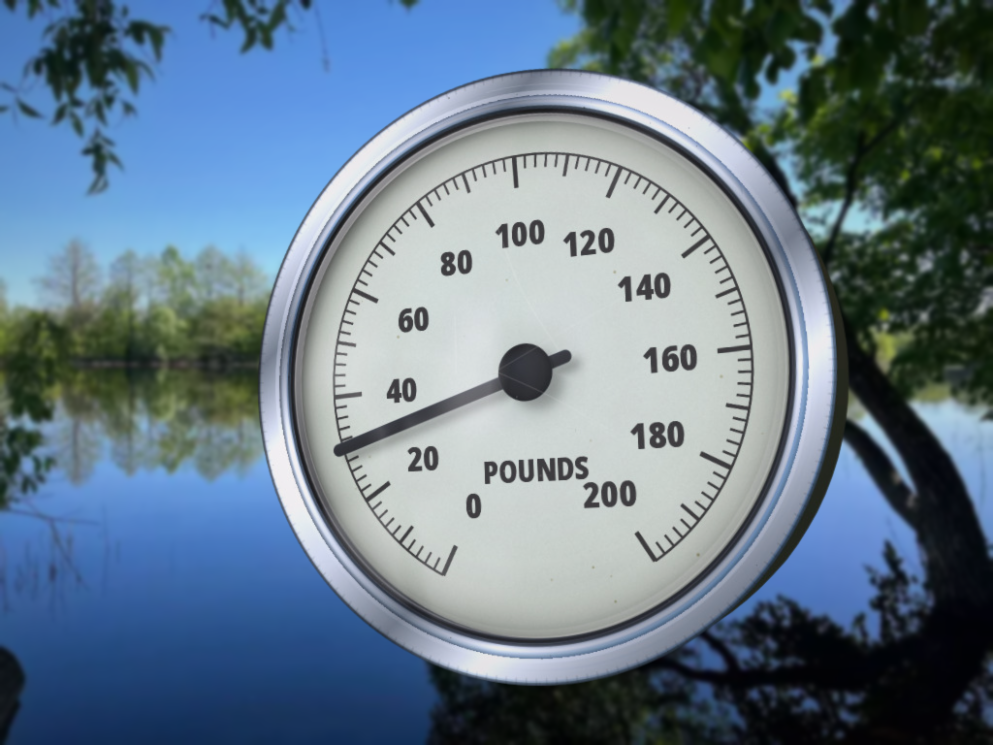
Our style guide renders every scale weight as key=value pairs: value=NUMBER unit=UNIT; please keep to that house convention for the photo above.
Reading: value=30 unit=lb
